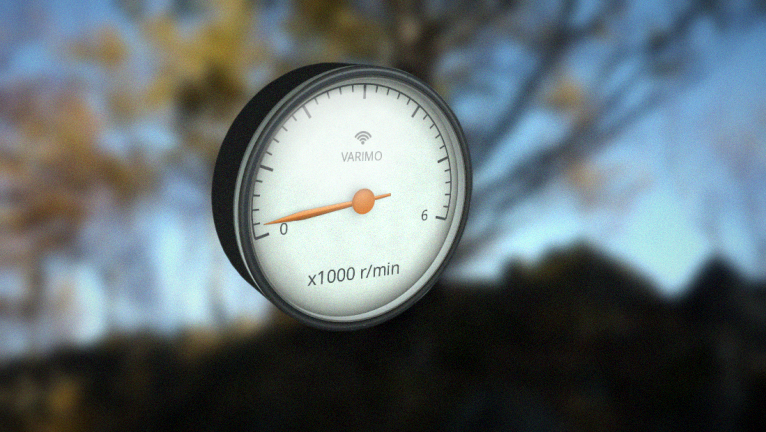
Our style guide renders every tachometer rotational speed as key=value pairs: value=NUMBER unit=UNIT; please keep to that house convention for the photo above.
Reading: value=200 unit=rpm
